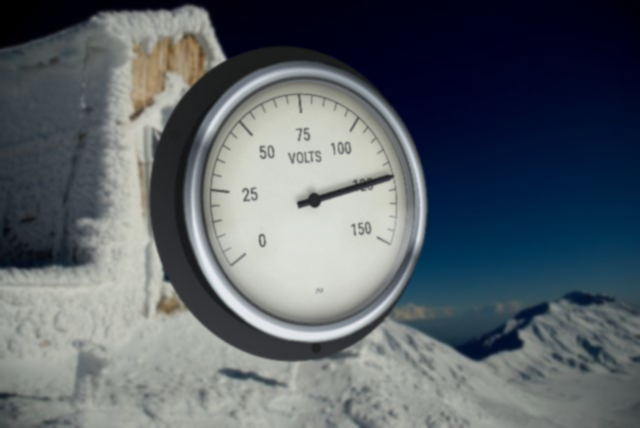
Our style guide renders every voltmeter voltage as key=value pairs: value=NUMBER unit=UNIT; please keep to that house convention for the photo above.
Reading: value=125 unit=V
